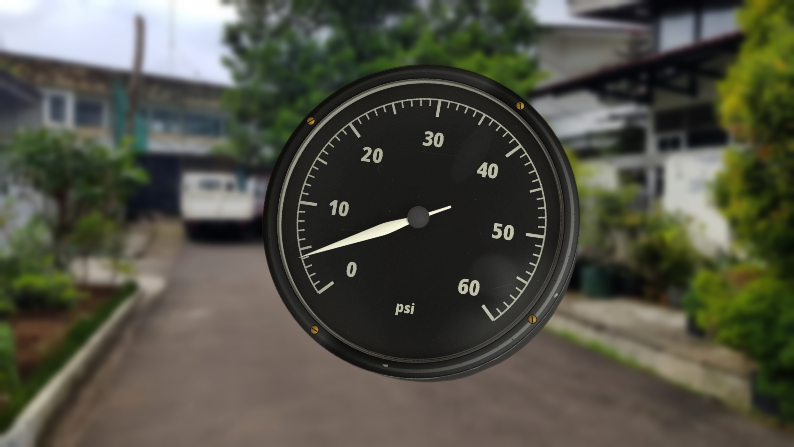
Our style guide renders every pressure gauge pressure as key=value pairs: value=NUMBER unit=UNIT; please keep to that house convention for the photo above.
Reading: value=4 unit=psi
